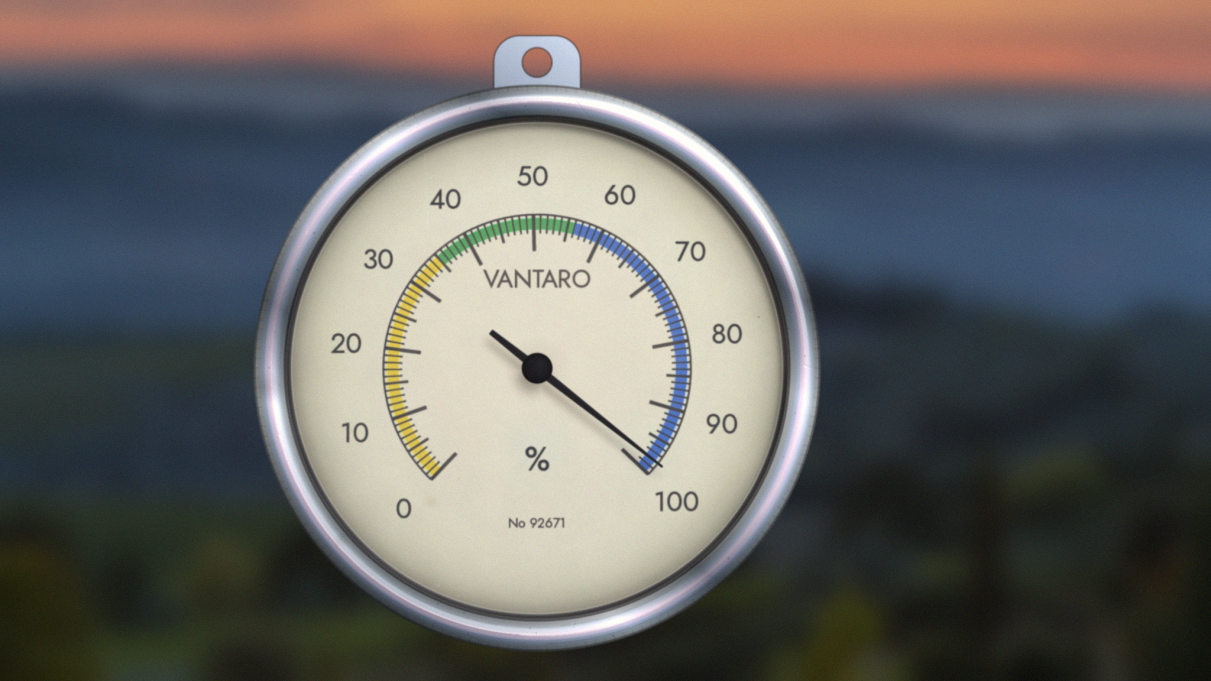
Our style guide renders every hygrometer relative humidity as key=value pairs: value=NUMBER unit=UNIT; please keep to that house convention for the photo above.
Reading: value=98 unit=%
